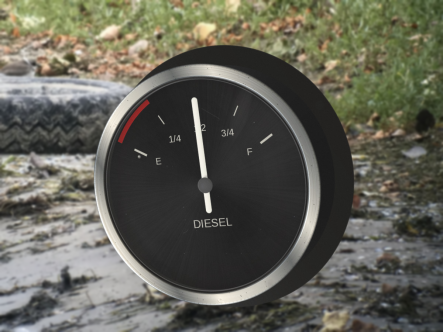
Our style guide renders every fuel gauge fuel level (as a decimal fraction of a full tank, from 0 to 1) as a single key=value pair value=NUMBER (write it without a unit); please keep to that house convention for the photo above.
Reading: value=0.5
